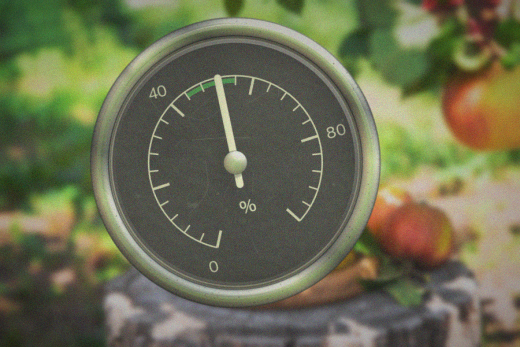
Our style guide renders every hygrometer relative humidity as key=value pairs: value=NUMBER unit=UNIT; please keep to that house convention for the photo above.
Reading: value=52 unit=%
